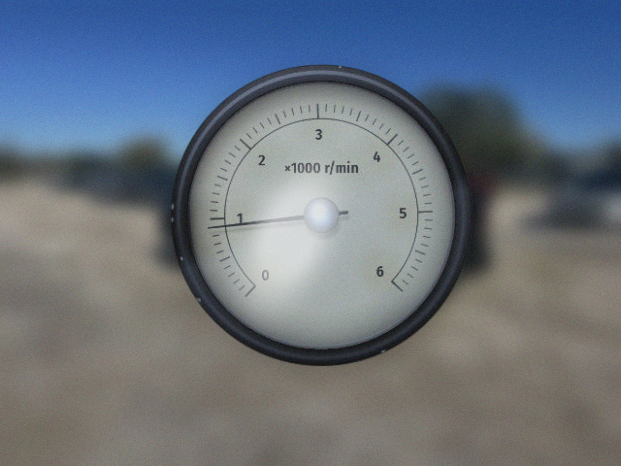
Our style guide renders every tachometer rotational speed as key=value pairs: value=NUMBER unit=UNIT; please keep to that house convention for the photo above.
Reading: value=900 unit=rpm
